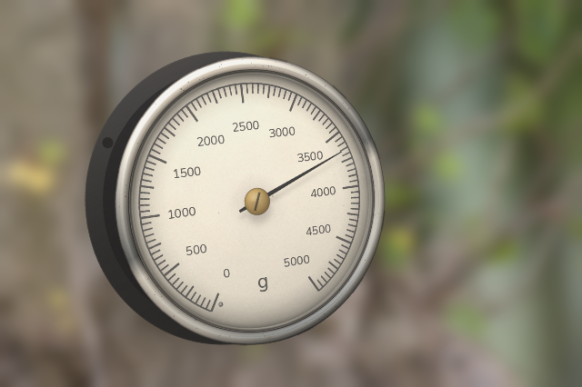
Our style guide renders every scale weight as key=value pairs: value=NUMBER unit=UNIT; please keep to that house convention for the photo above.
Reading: value=3650 unit=g
